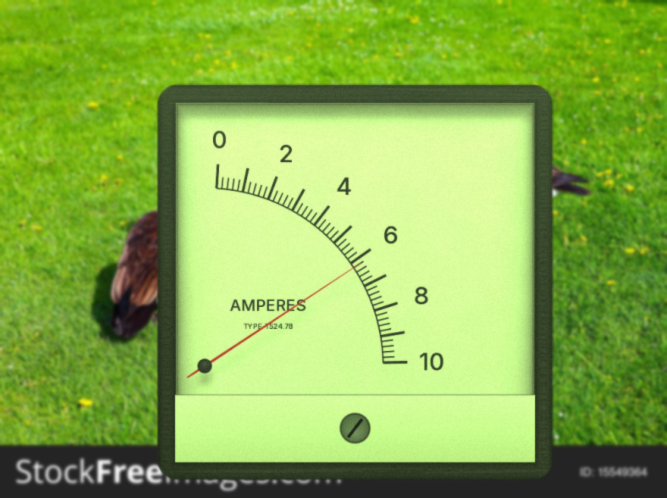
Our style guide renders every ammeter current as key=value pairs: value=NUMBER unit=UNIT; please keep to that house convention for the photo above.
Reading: value=6.2 unit=A
